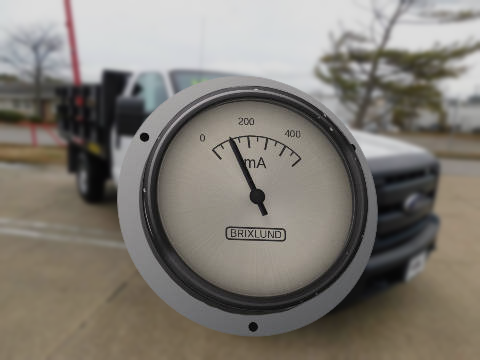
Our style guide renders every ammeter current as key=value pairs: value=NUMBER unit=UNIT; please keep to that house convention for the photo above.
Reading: value=100 unit=mA
